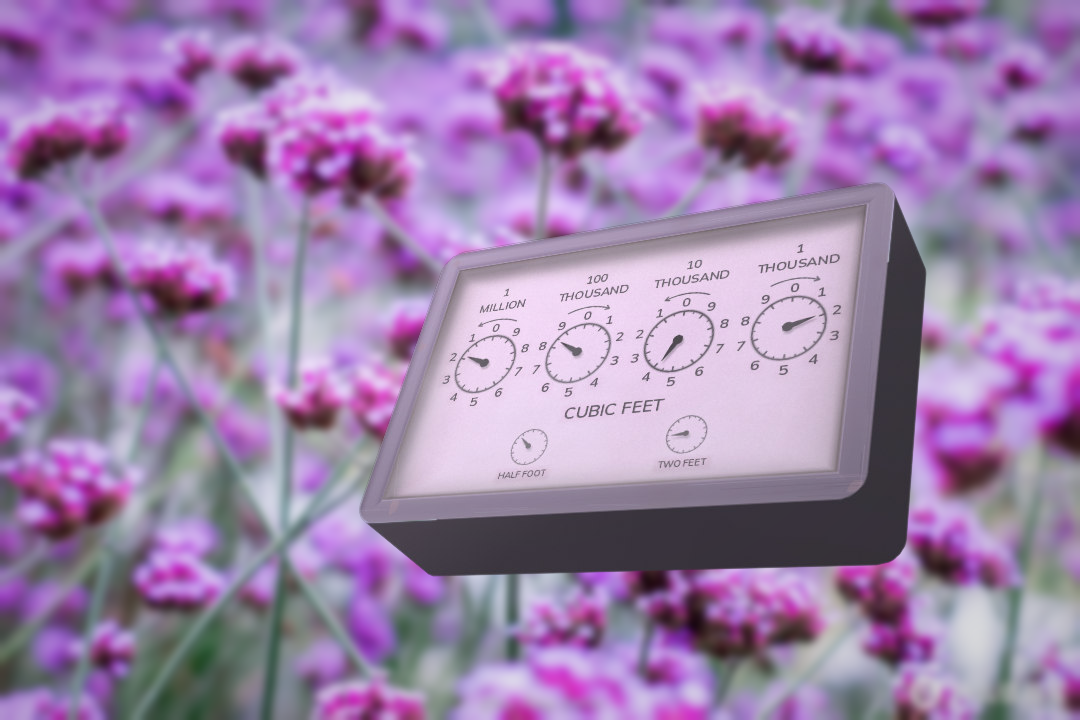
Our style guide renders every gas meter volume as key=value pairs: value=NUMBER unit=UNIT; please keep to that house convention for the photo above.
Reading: value=184200 unit=ft³
